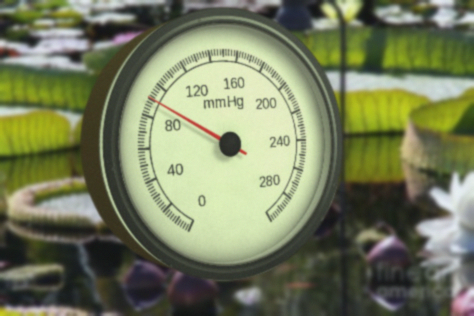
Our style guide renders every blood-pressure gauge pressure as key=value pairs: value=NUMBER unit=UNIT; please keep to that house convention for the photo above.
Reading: value=90 unit=mmHg
